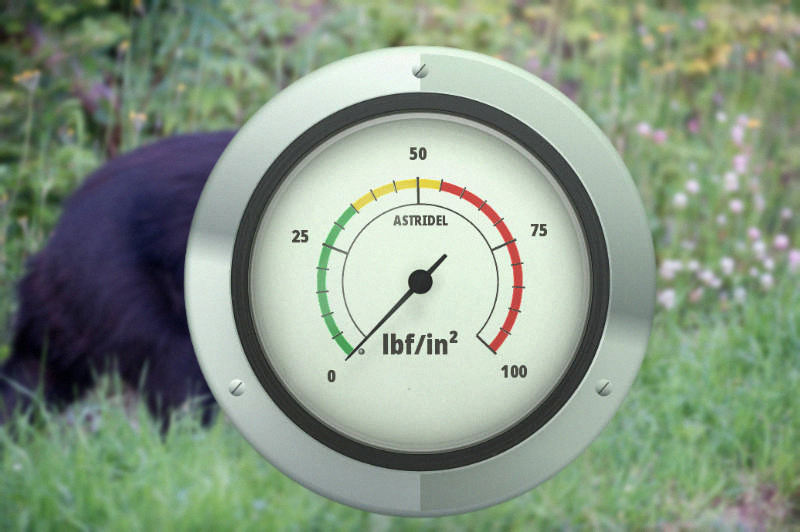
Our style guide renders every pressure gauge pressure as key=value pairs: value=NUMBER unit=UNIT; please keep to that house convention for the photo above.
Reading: value=0 unit=psi
